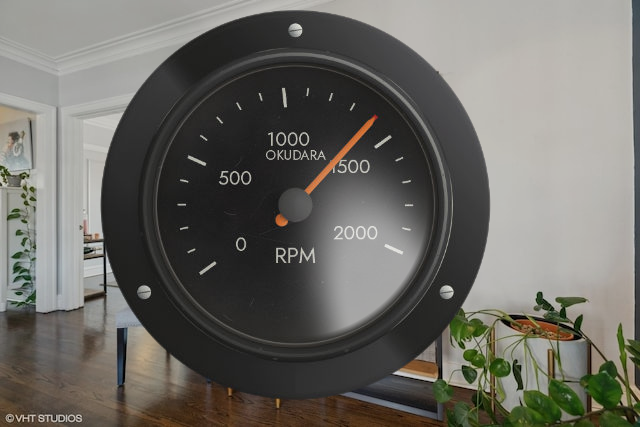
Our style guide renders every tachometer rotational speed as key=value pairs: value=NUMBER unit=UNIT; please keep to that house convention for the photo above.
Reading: value=1400 unit=rpm
